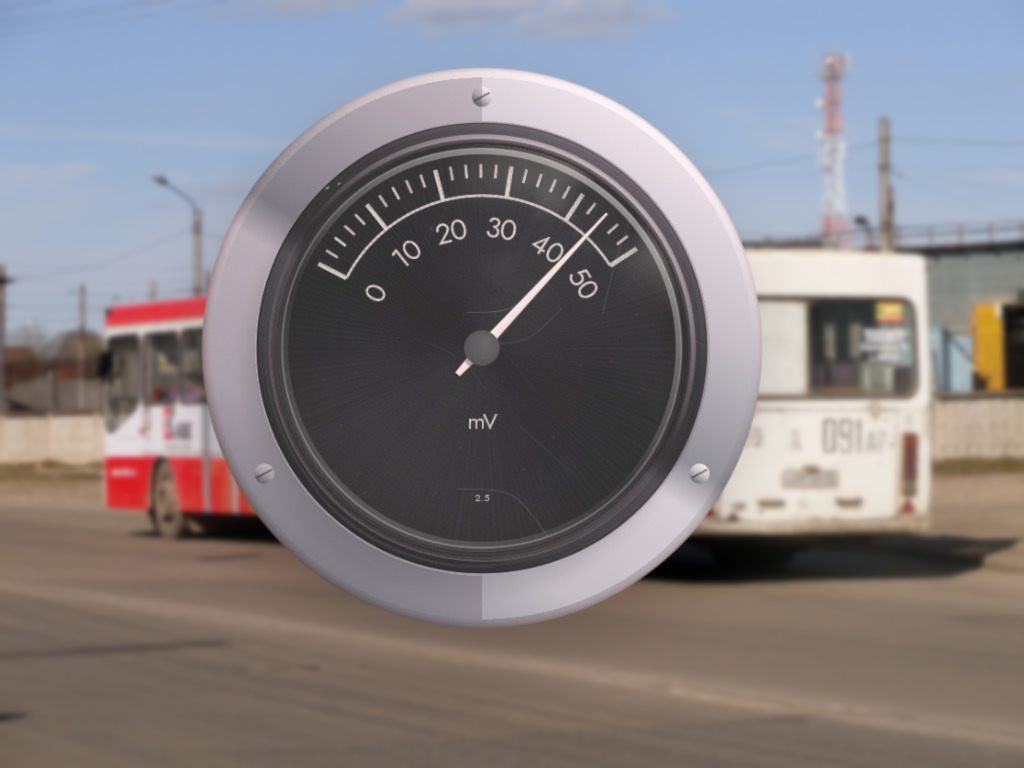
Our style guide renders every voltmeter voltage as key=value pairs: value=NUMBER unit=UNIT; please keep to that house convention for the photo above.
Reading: value=44 unit=mV
